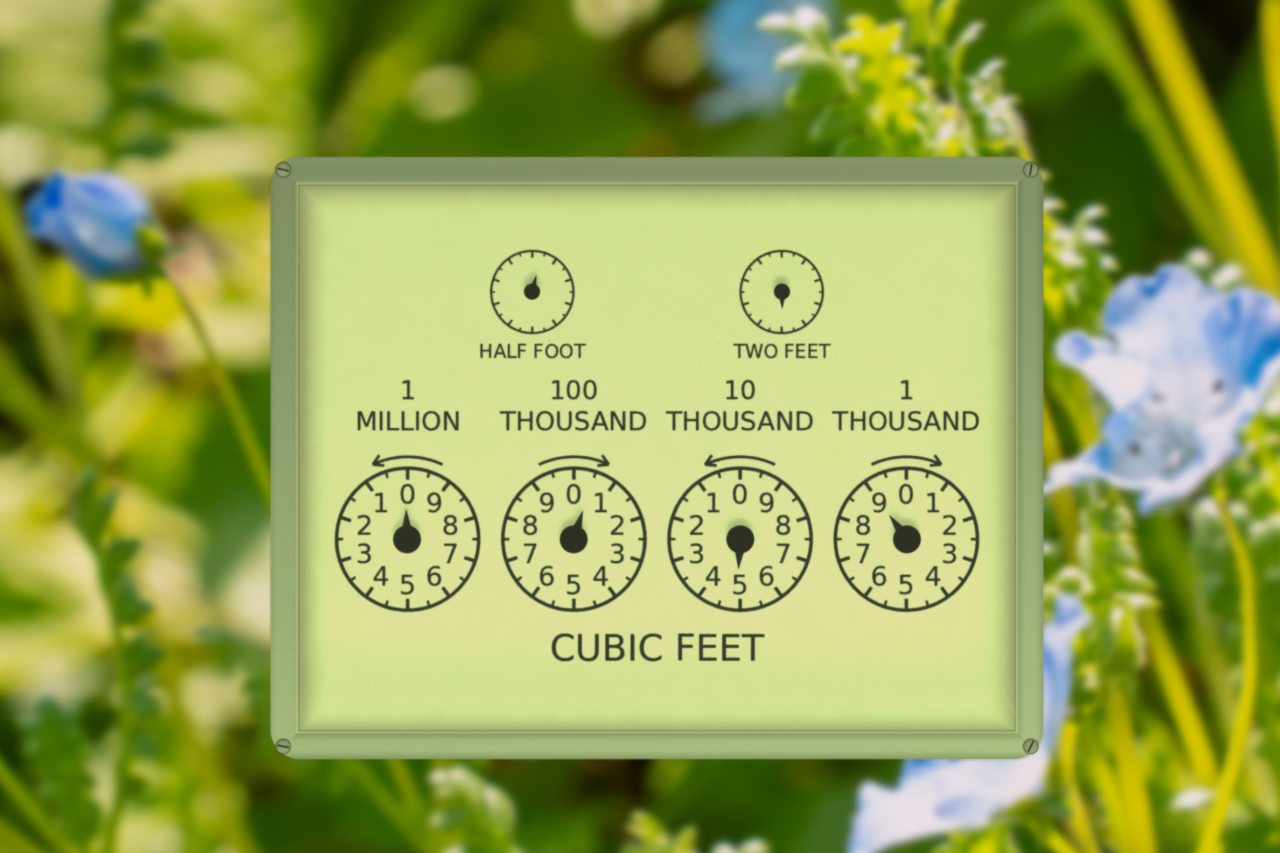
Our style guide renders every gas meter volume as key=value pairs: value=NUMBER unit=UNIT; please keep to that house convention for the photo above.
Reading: value=4900 unit=ft³
